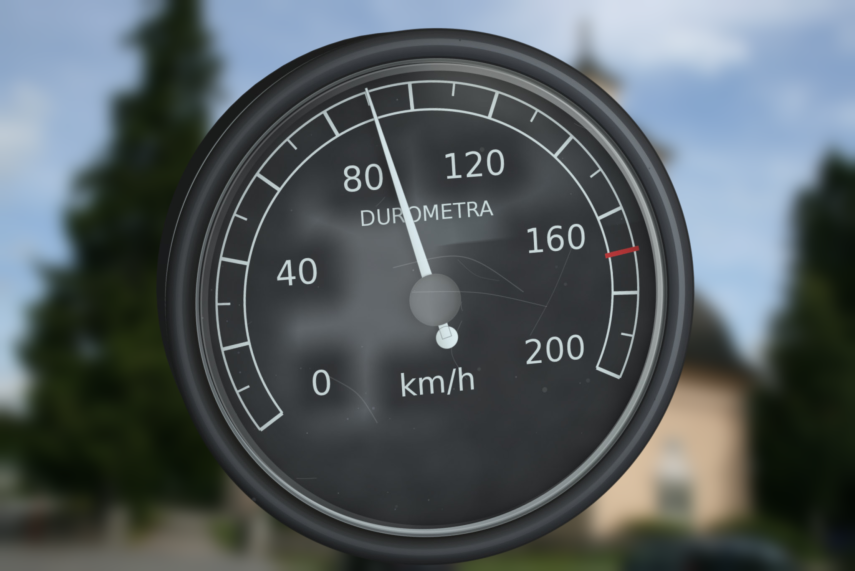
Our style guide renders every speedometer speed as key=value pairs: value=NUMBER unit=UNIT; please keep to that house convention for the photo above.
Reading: value=90 unit=km/h
